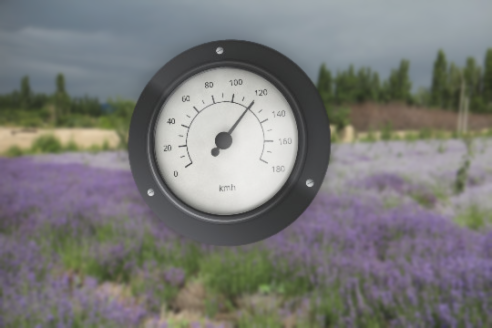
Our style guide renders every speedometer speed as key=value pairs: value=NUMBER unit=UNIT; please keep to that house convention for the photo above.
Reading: value=120 unit=km/h
